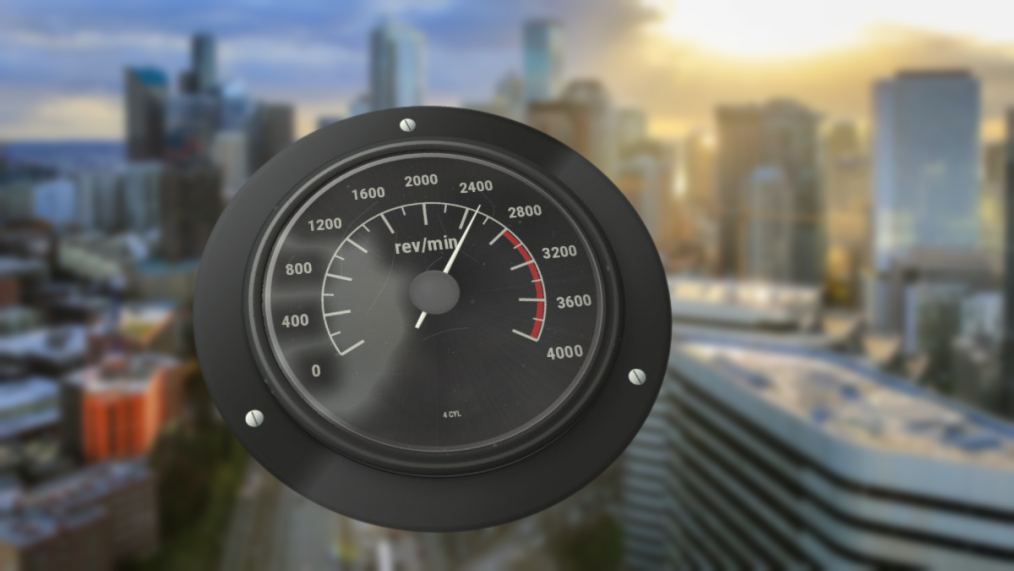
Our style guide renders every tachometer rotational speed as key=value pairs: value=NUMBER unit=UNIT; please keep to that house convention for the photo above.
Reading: value=2500 unit=rpm
